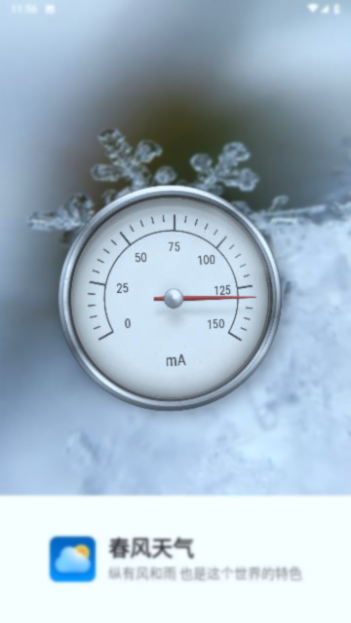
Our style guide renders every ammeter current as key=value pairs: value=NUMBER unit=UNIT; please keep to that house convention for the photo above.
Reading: value=130 unit=mA
